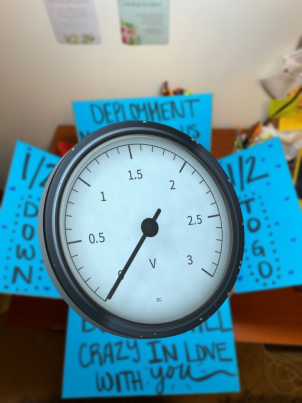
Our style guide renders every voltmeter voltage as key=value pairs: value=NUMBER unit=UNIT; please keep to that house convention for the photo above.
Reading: value=0 unit=V
